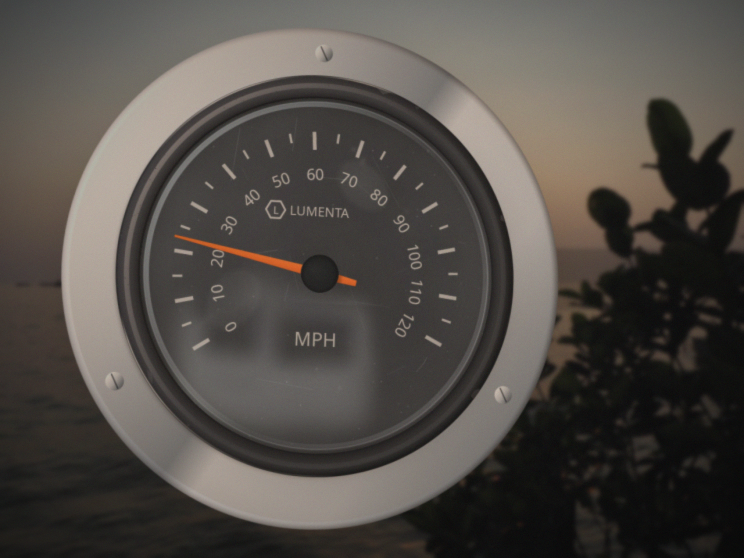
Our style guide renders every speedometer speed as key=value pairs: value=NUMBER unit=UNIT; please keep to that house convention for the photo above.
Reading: value=22.5 unit=mph
